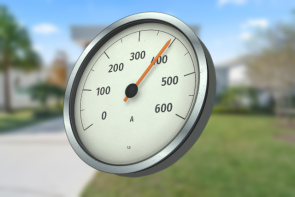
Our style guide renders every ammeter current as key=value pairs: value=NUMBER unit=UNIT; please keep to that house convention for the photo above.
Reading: value=400 unit=A
